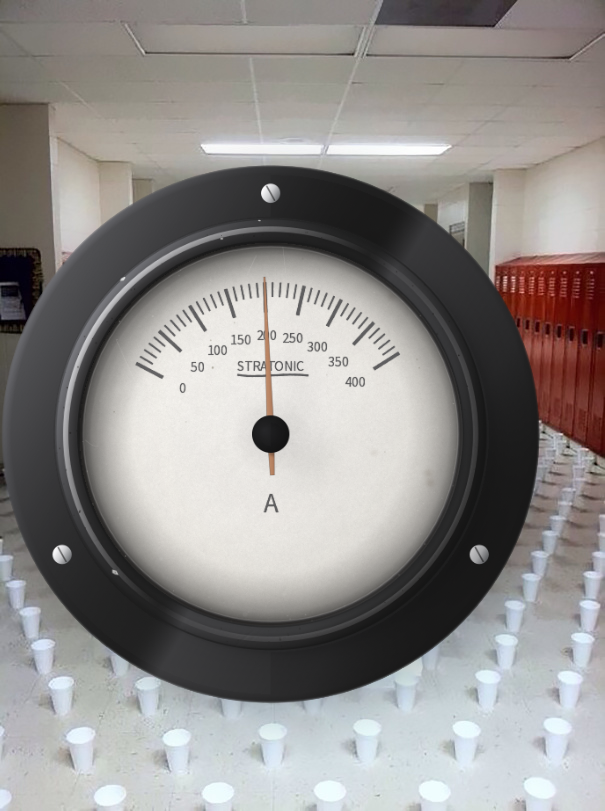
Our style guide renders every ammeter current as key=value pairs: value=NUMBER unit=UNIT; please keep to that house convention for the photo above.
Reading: value=200 unit=A
